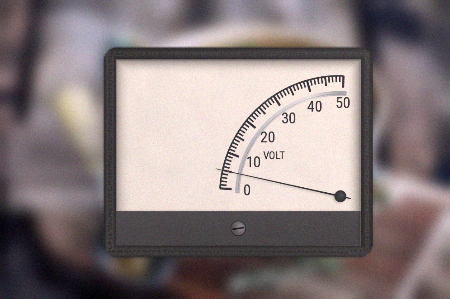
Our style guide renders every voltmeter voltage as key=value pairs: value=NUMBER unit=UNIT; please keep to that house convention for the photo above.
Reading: value=5 unit=V
